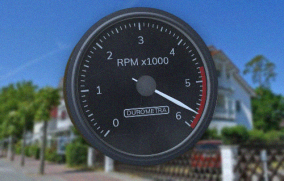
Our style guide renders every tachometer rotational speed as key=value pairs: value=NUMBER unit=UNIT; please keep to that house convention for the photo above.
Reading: value=5700 unit=rpm
